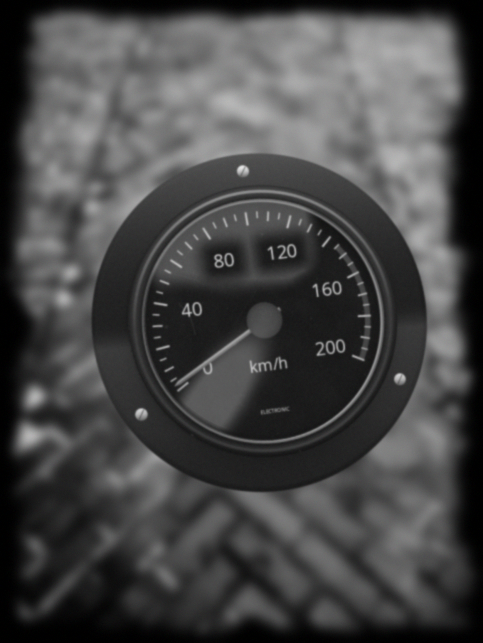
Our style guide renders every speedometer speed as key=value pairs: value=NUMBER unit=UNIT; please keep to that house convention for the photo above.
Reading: value=2.5 unit=km/h
